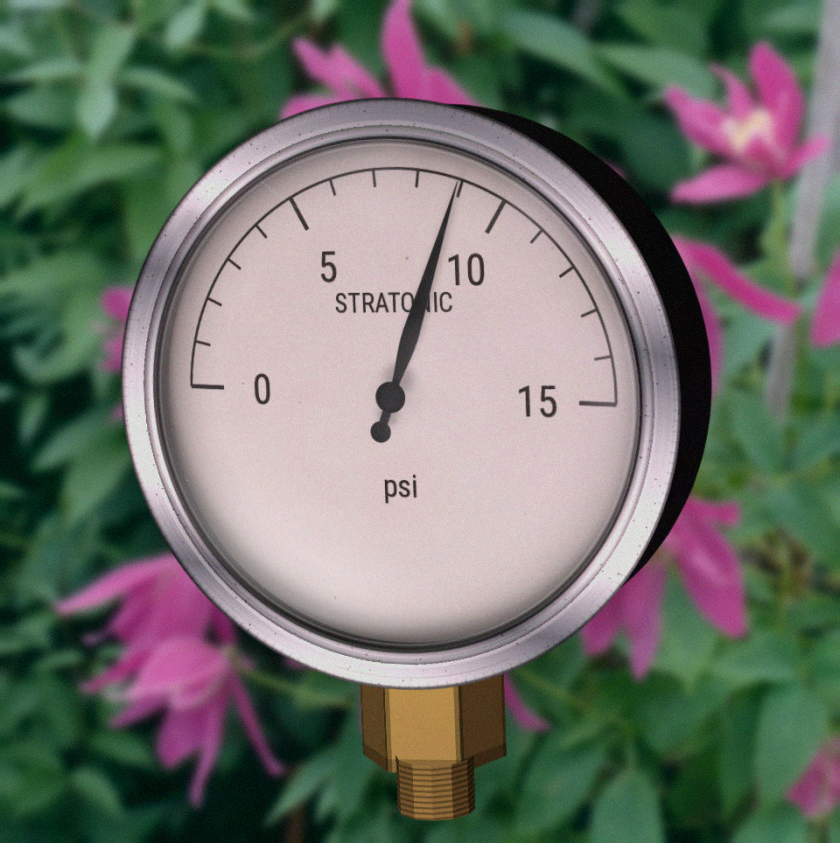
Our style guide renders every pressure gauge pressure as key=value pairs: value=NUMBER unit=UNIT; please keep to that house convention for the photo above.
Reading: value=9 unit=psi
